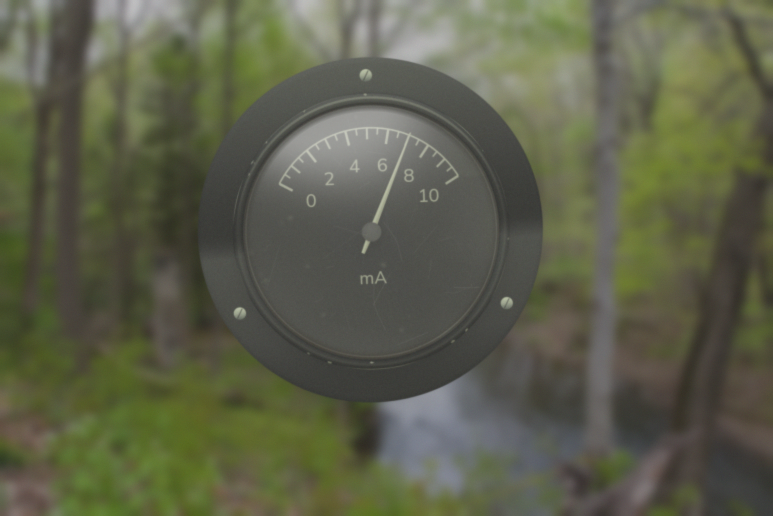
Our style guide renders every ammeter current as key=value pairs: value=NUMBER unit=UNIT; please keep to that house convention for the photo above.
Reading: value=7 unit=mA
